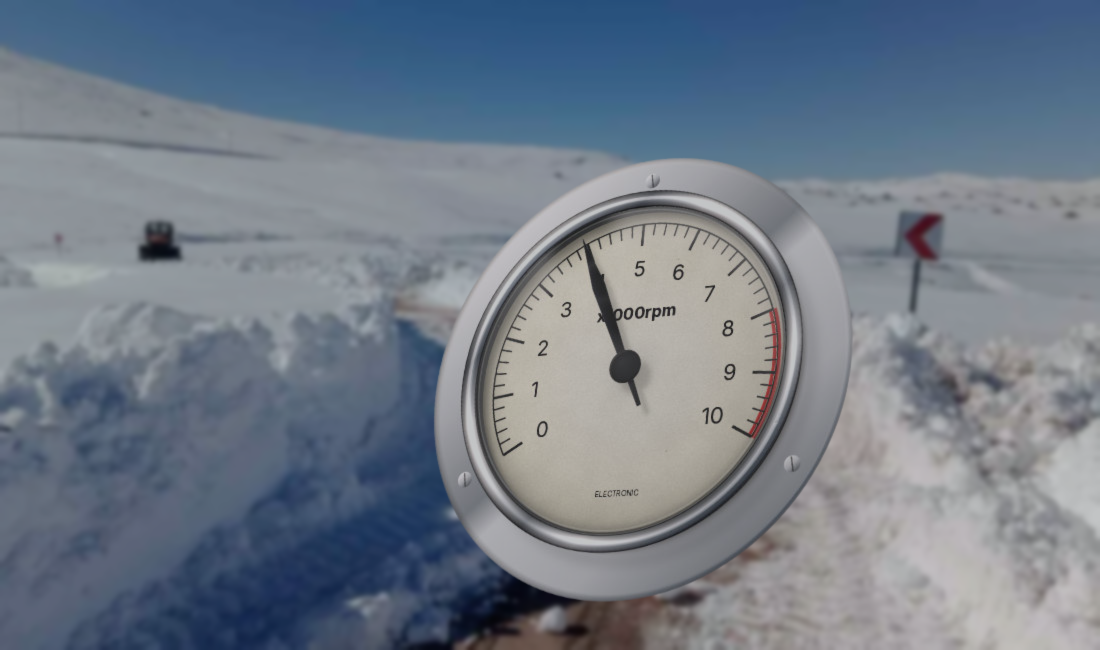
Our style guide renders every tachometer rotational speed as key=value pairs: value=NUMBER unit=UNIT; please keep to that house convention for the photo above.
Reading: value=4000 unit=rpm
